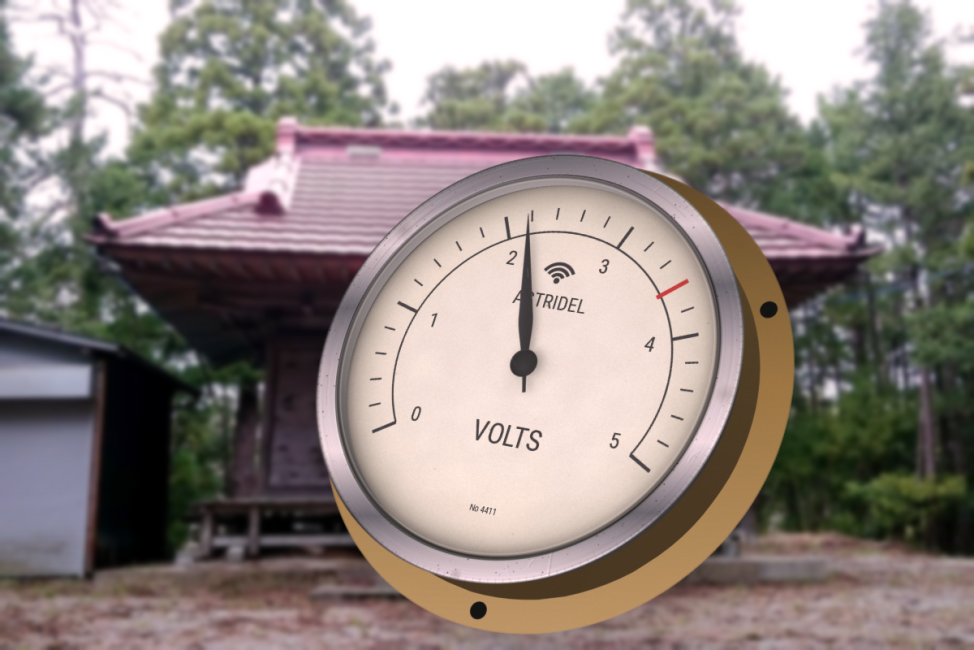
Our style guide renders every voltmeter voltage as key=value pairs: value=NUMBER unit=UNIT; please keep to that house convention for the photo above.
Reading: value=2.2 unit=V
